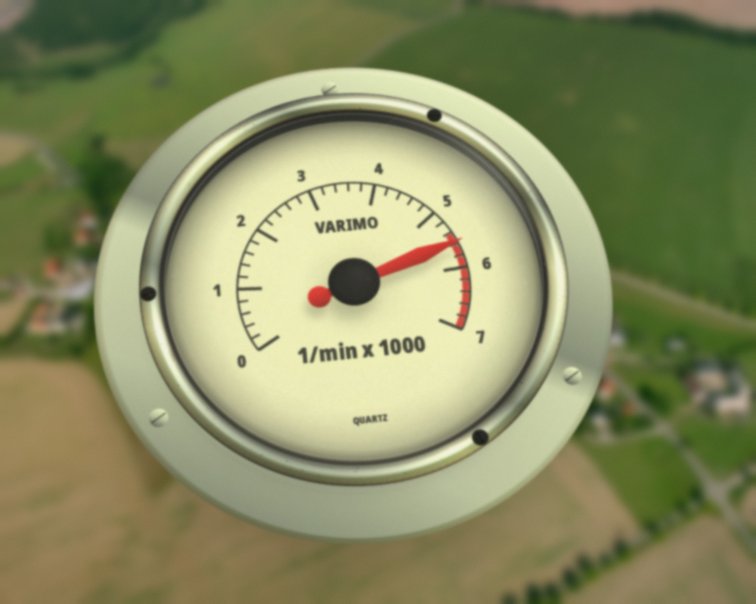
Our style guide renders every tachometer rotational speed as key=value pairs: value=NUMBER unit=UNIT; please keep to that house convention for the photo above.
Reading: value=5600 unit=rpm
